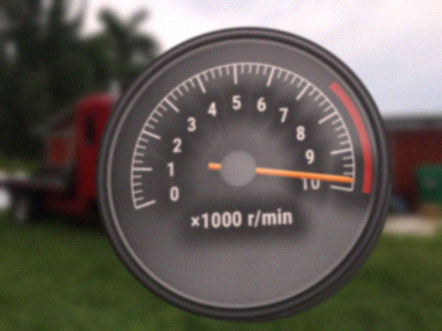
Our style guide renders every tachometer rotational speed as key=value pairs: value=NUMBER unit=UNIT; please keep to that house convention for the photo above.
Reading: value=9800 unit=rpm
